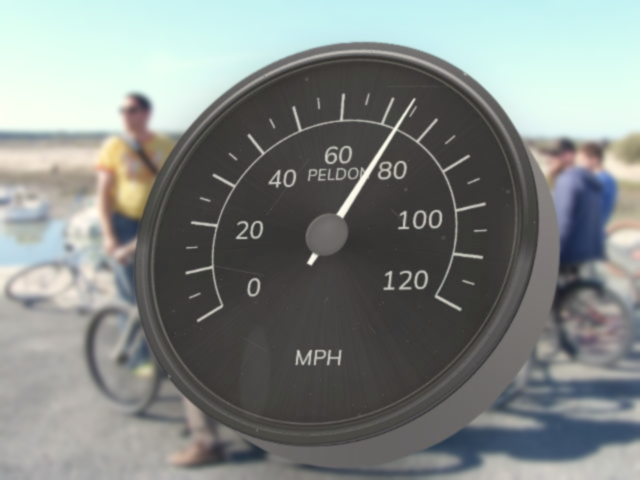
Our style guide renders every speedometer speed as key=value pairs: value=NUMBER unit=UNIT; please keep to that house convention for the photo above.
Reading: value=75 unit=mph
